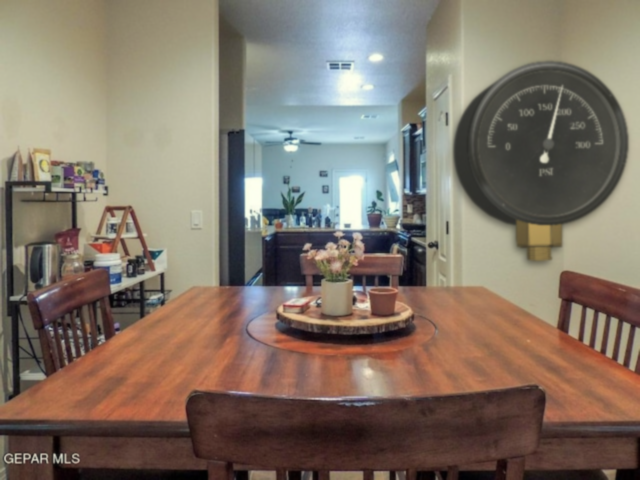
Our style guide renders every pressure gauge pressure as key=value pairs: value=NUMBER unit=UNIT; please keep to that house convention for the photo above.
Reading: value=175 unit=psi
